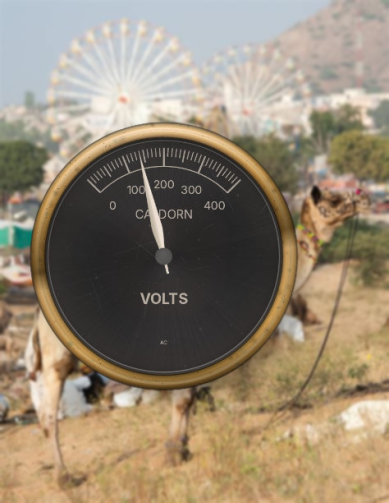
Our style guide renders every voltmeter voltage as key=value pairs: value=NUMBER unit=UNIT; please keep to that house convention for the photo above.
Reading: value=140 unit=V
